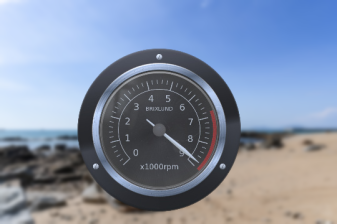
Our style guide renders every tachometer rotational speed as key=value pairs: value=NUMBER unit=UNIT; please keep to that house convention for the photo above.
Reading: value=8800 unit=rpm
